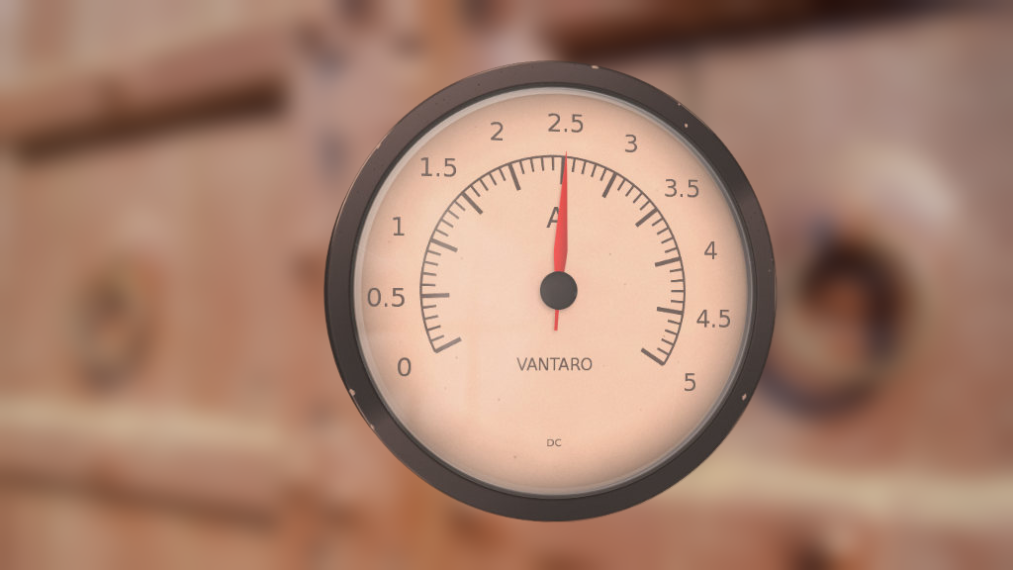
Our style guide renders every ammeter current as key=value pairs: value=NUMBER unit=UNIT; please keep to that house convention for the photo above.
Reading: value=2.5 unit=A
